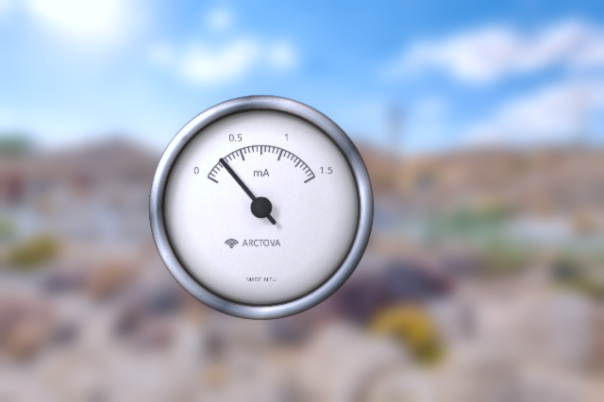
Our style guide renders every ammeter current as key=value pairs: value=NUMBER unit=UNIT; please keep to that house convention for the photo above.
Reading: value=0.25 unit=mA
